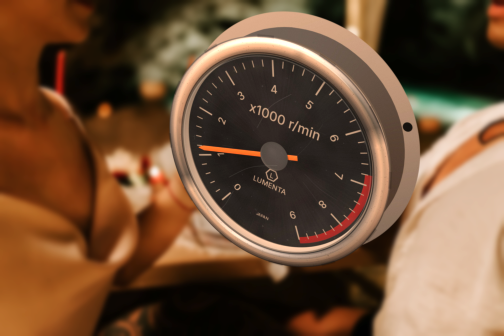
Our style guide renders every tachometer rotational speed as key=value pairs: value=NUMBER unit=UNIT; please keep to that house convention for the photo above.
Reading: value=1200 unit=rpm
